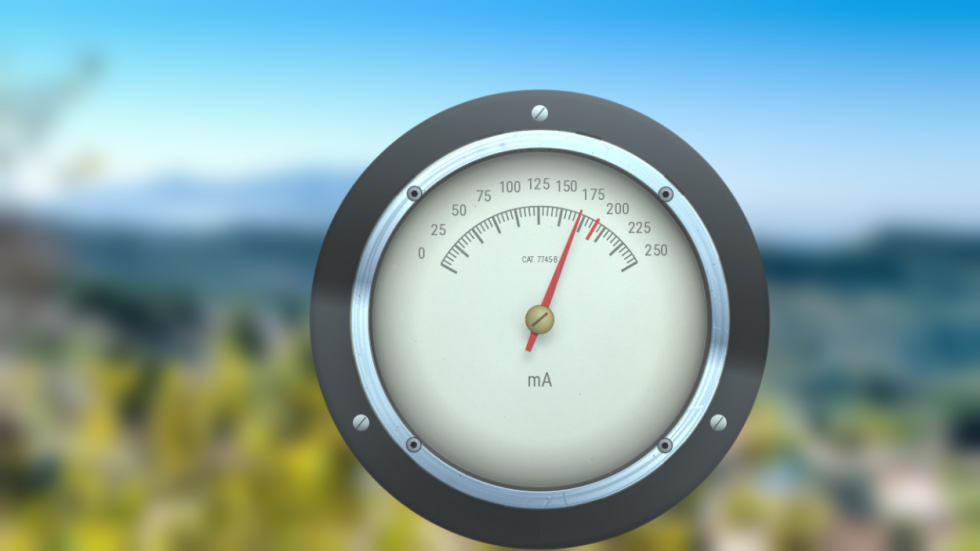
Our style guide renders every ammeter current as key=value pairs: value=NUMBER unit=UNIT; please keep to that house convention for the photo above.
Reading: value=170 unit=mA
